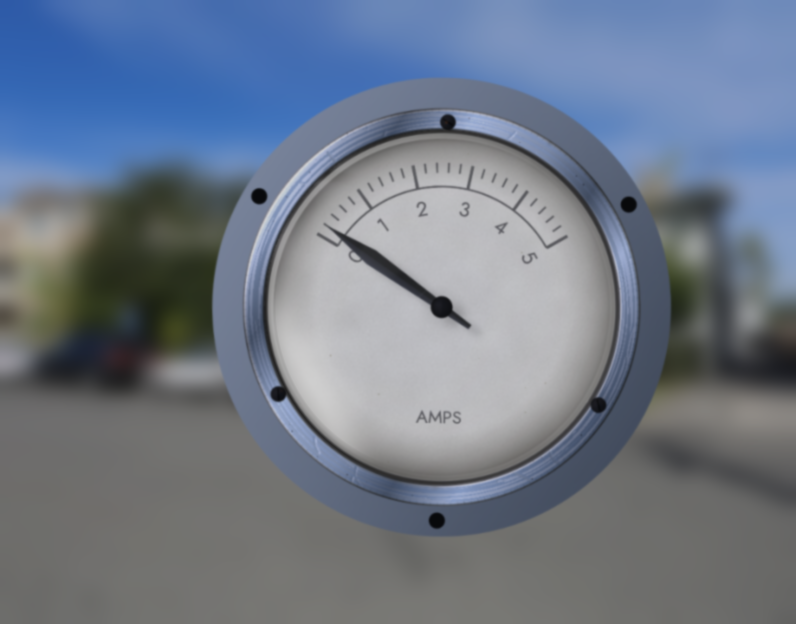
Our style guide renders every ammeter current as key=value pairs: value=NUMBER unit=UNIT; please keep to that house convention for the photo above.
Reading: value=0.2 unit=A
